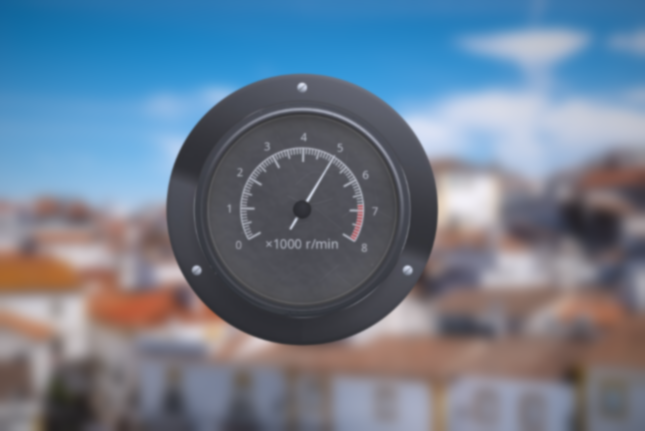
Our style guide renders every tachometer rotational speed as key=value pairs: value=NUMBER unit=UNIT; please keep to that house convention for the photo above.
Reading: value=5000 unit=rpm
